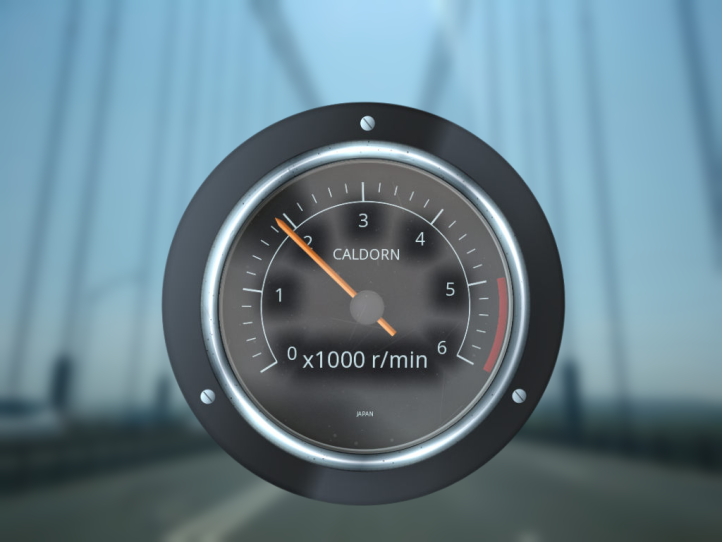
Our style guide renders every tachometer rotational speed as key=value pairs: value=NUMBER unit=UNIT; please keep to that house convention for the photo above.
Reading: value=1900 unit=rpm
